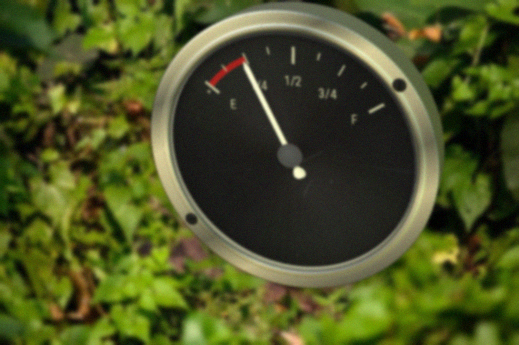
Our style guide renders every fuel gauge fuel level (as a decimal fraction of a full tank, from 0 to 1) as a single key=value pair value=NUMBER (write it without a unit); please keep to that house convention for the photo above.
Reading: value=0.25
